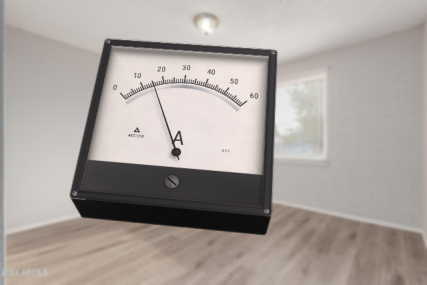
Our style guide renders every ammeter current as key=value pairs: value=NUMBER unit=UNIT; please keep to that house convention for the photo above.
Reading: value=15 unit=A
